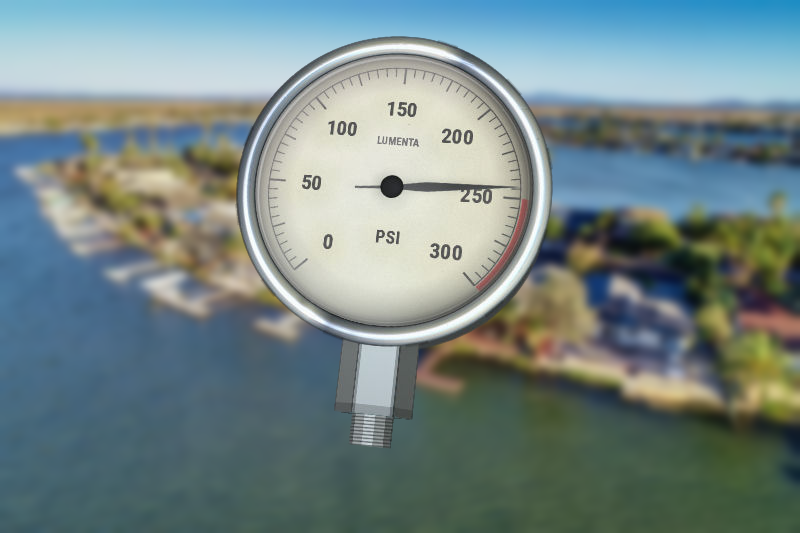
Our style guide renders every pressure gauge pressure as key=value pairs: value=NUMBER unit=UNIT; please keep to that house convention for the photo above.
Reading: value=245 unit=psi
